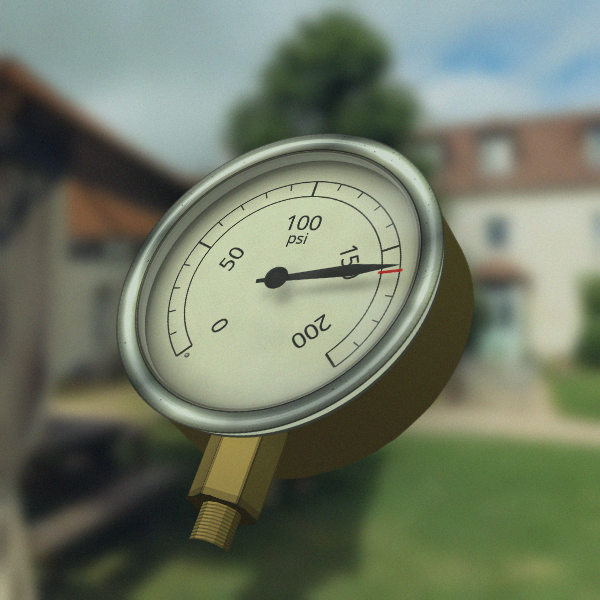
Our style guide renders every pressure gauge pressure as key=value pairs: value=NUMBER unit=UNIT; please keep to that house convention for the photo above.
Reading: value=160 unit=psi
